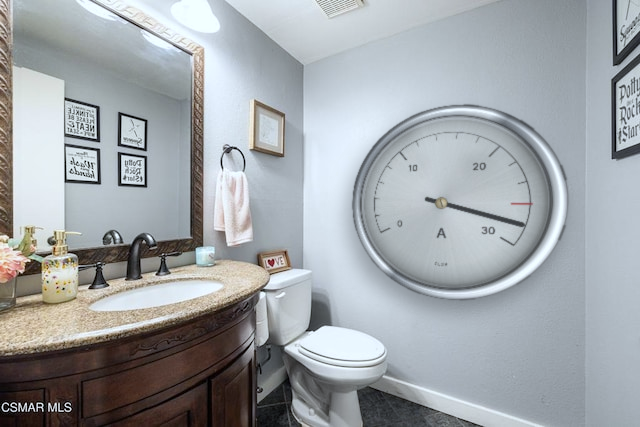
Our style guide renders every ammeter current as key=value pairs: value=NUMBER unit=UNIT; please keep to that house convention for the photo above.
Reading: value=28 unit=A
